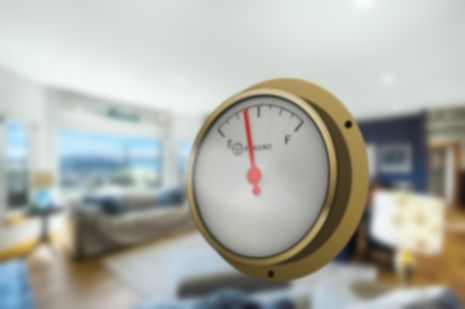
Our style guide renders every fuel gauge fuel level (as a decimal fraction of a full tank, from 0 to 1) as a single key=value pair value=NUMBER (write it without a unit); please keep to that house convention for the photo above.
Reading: value=0.375
